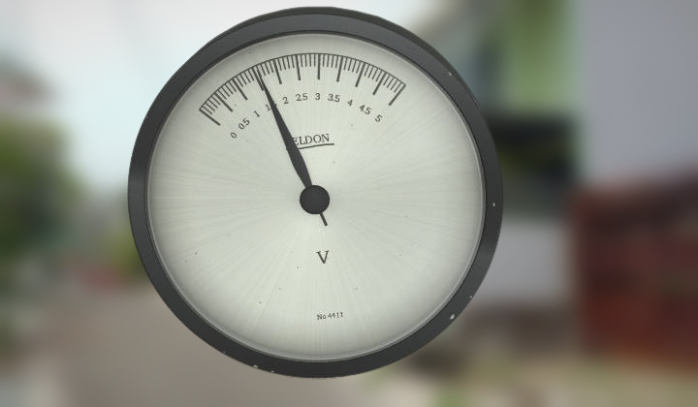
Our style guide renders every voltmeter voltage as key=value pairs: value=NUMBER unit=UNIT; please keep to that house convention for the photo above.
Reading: value=1.6 unit=V
